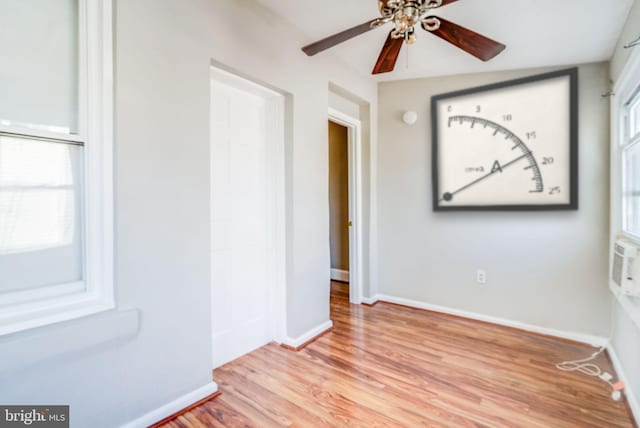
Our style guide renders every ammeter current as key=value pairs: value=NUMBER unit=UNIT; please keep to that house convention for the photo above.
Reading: value=17.5 unit=A
